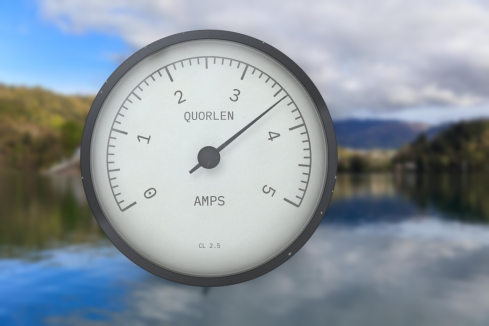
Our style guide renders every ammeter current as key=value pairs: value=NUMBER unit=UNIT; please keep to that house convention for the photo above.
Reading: value=3.6 unit=A
